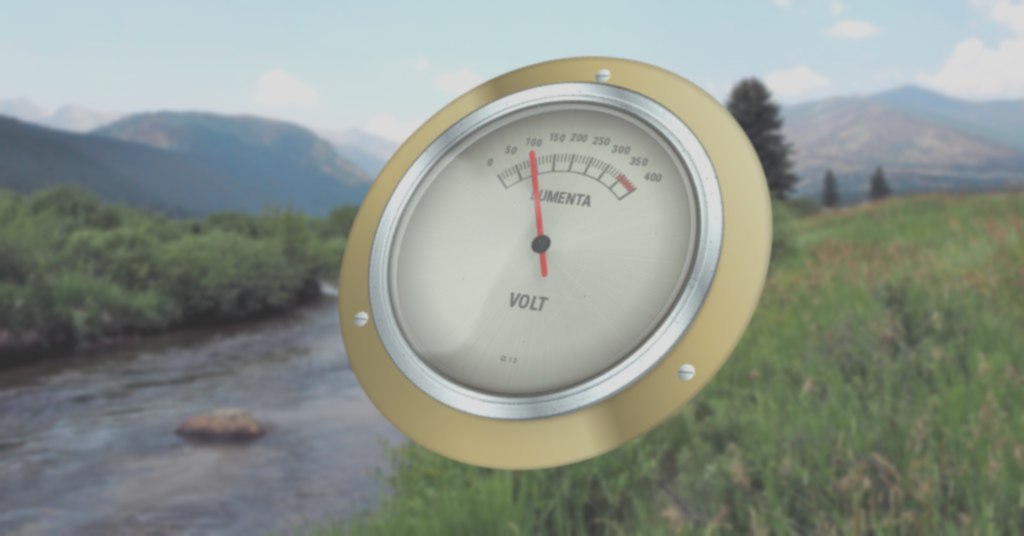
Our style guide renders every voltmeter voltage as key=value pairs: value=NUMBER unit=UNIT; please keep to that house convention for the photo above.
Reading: value=100 unit=V
